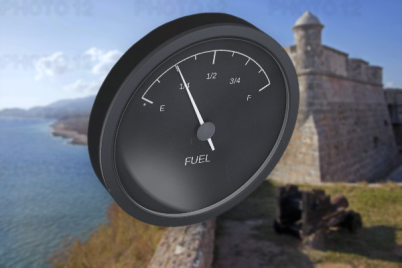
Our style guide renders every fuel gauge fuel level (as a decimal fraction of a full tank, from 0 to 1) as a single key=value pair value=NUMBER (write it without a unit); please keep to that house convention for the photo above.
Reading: value=0.25
